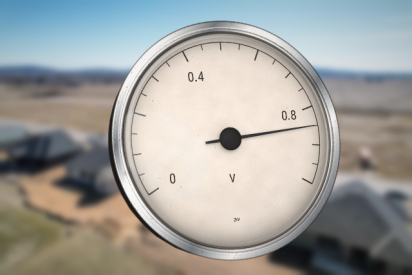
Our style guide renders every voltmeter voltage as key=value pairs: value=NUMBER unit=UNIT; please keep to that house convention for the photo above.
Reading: value=0.85 unit=V
